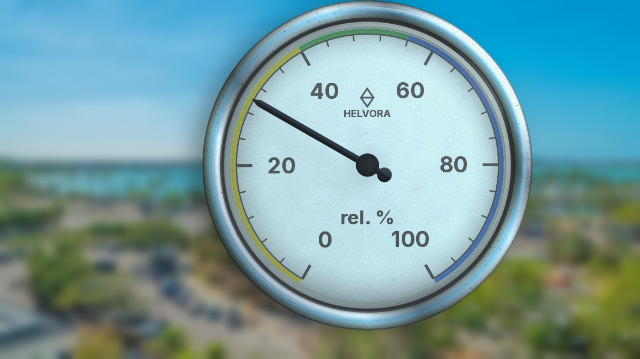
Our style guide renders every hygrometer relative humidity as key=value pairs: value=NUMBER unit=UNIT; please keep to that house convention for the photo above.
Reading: value=30 unit=%
